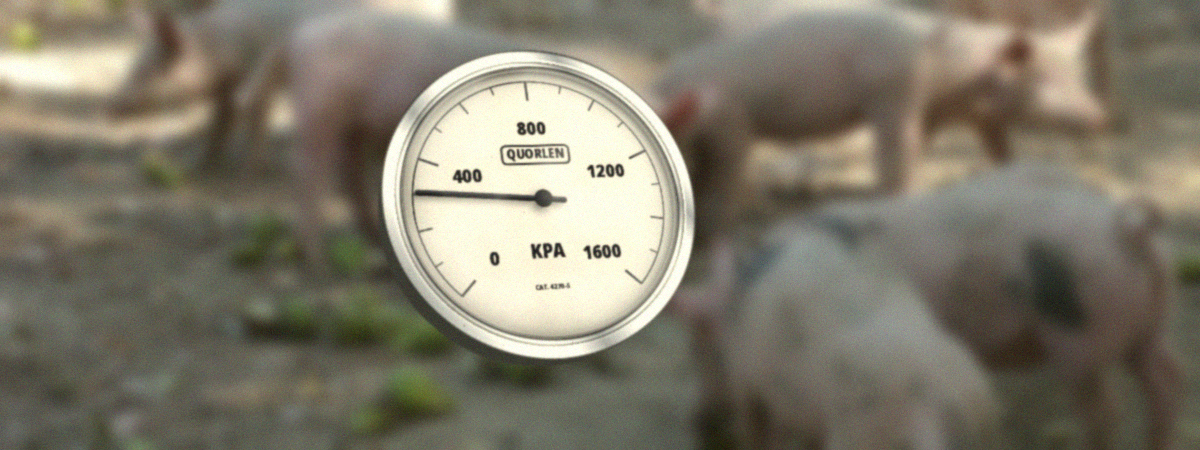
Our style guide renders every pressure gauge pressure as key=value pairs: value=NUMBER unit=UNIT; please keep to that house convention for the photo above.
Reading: value=300 unit=kPa
